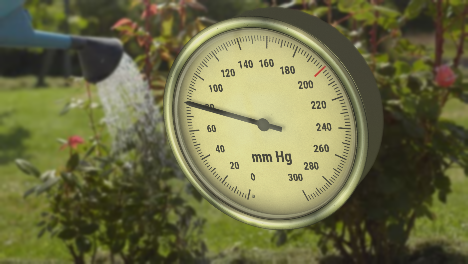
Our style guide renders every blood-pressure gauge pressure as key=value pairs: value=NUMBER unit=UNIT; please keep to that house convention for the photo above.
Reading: value=80 unit=mmHg
